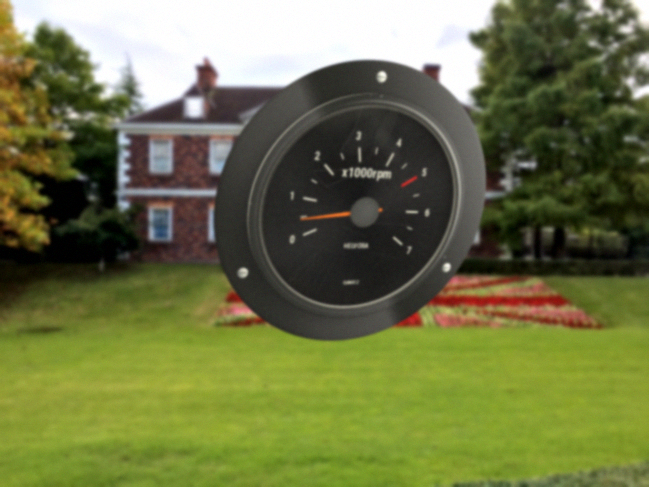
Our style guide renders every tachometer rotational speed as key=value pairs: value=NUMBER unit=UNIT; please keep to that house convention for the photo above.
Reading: value=500 unit=rpm
